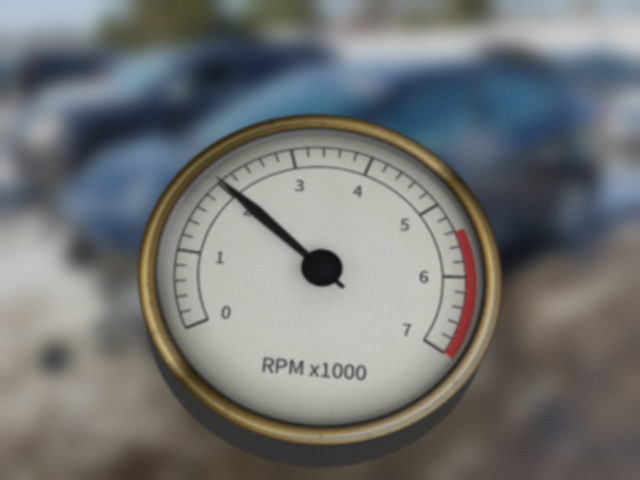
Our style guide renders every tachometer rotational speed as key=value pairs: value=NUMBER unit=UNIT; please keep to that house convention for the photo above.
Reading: value=2000 unit=rpm
